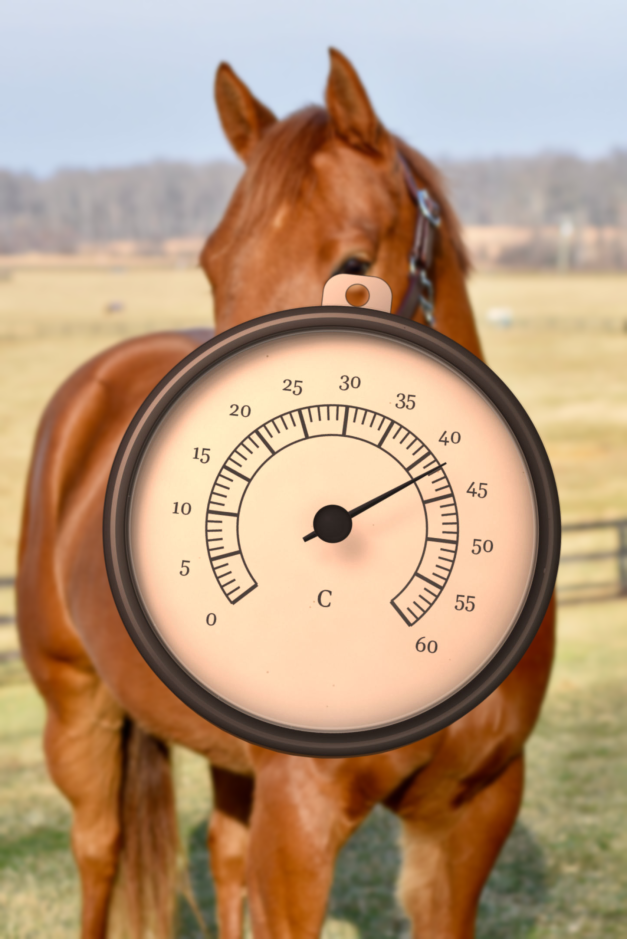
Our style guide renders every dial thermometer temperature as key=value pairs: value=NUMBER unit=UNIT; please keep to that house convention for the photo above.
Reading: value=42 unit=°C
